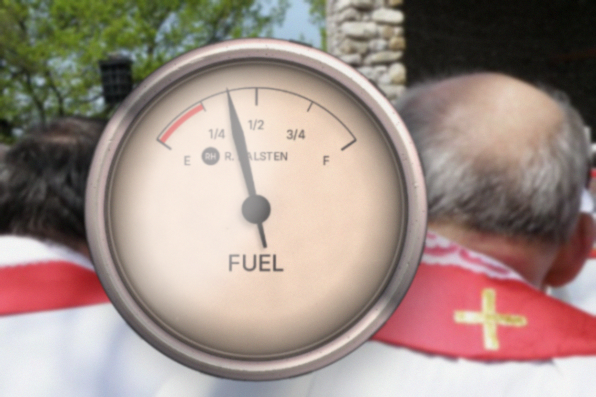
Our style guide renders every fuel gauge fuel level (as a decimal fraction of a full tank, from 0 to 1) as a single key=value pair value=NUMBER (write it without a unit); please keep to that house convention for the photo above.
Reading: value=0.375
